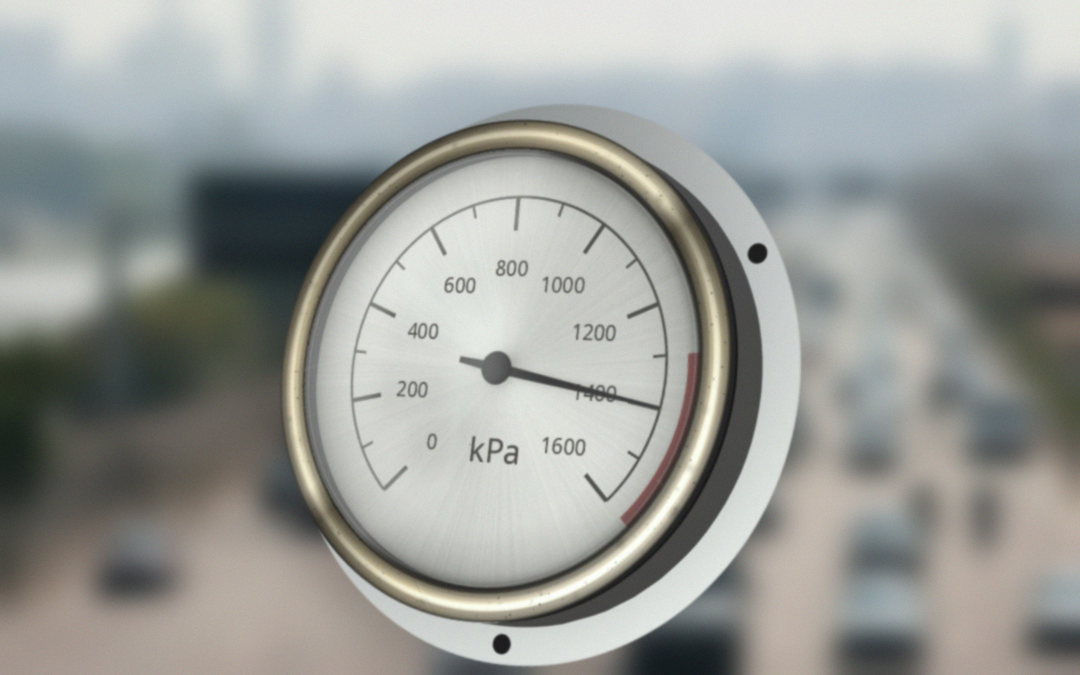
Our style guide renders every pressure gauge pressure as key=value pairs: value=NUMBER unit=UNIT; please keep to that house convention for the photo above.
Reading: value=1400 unit=kPa
